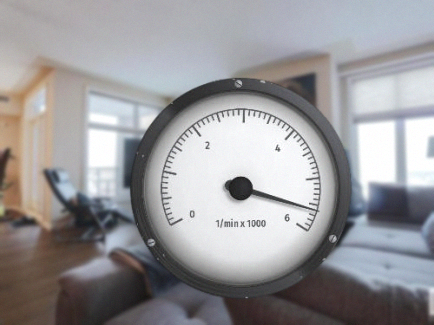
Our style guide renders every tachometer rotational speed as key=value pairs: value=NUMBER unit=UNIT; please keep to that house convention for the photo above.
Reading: value=5600 unit=rpm
